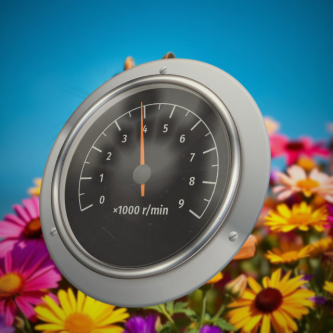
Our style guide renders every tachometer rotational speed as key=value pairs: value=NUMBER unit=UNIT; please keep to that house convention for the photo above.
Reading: value=4000 unit=rpm
